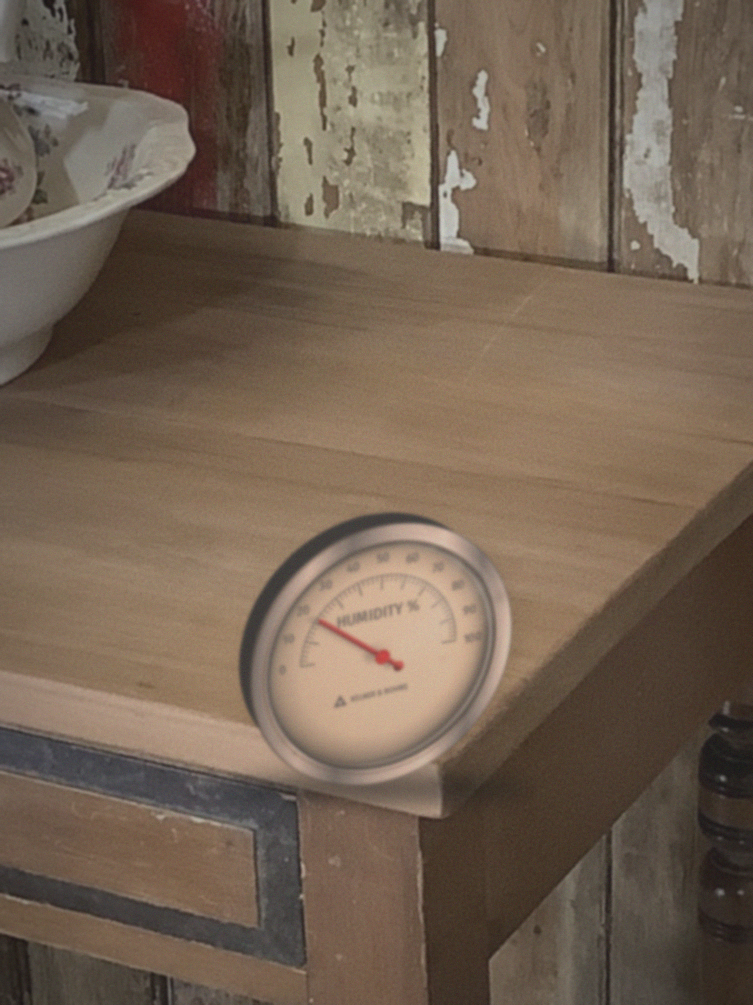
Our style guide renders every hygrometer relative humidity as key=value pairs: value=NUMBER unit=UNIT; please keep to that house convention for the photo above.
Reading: value=20 unit=%
